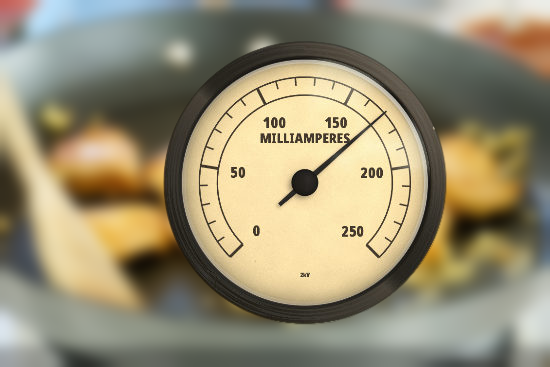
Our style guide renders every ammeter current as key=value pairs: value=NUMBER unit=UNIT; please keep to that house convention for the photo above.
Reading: value=170 unit=mA
